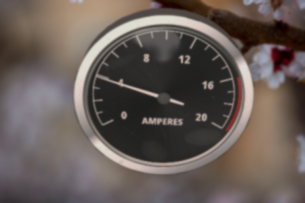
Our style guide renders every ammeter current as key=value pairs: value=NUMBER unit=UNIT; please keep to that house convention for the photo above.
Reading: value=4 unit=A
